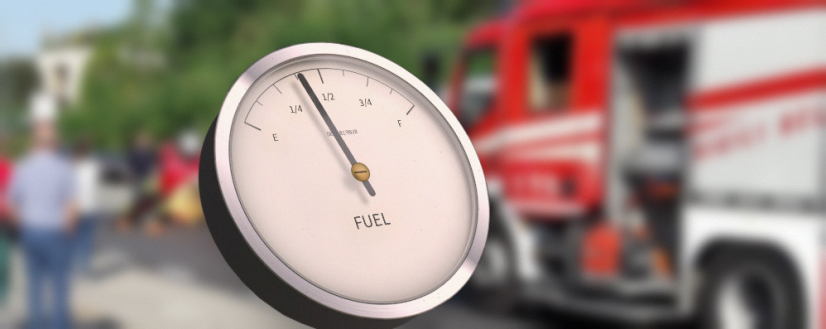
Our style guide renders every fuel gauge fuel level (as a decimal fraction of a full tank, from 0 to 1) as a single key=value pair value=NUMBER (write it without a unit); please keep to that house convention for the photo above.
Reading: value=0.375
